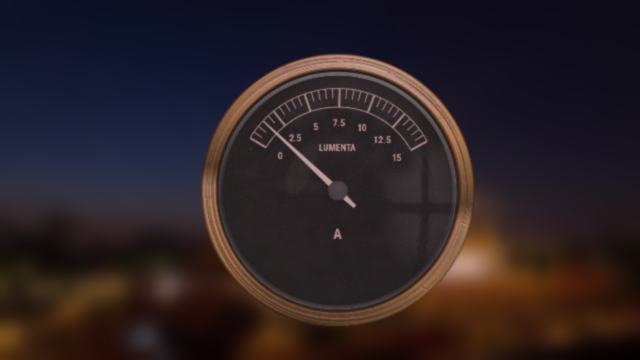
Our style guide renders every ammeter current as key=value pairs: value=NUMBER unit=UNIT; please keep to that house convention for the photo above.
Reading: value=1.5 unit=A
